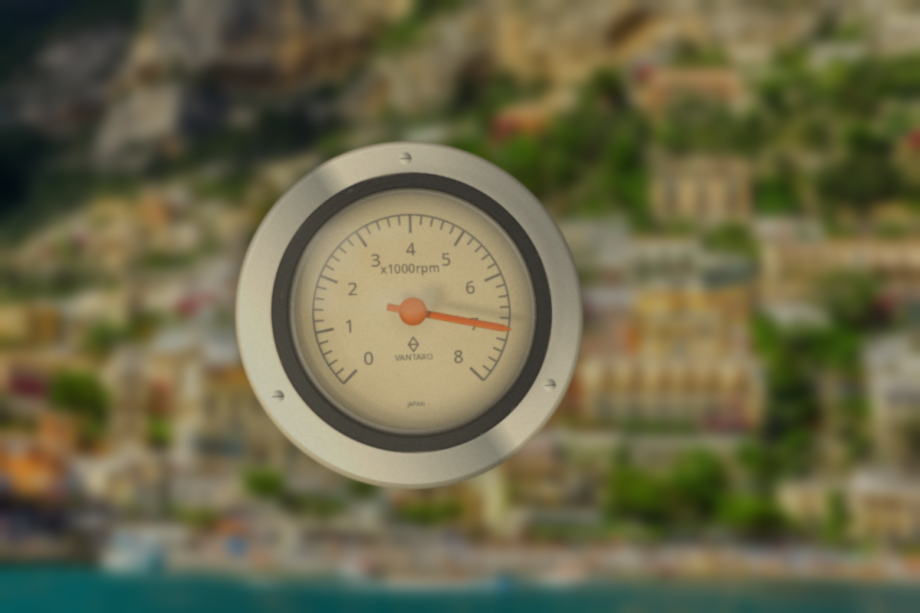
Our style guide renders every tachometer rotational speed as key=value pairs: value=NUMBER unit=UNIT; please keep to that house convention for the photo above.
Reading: value=7000 unit=rpm
